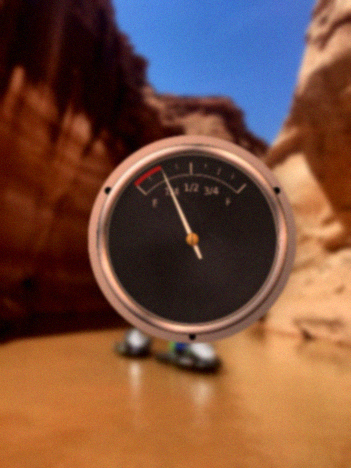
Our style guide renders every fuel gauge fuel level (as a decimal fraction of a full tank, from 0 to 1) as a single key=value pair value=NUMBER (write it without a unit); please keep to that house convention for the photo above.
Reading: value=0.25
